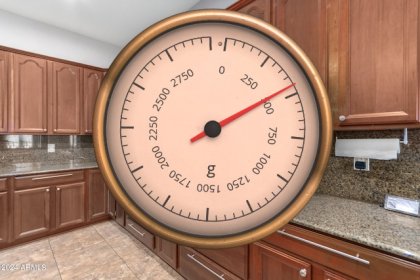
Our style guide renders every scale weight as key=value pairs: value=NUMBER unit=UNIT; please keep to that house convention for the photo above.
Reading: value=450 unit=g
